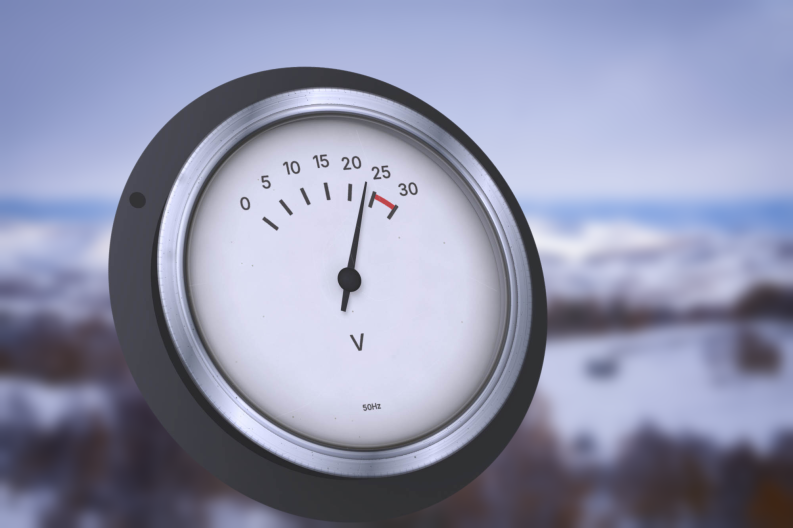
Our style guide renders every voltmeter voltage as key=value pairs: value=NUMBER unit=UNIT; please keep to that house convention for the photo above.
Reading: value=22.5 unit=V
